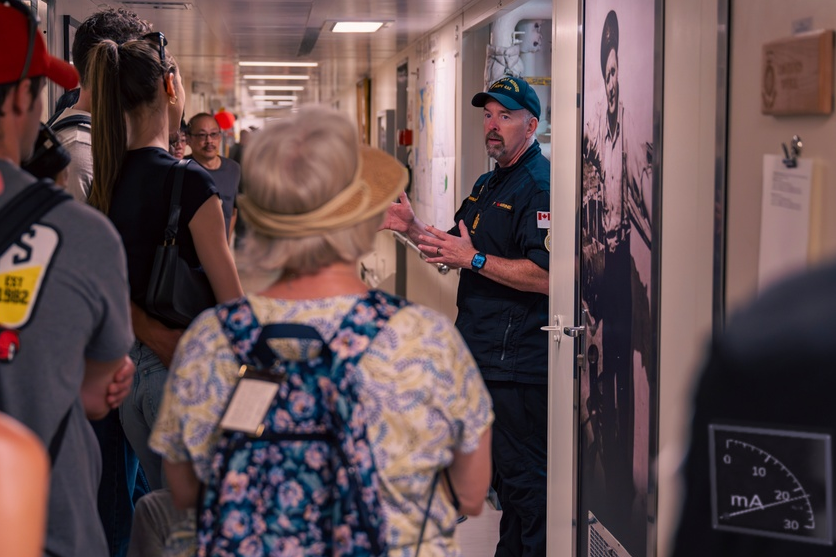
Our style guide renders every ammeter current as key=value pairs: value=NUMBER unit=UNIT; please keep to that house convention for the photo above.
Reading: value=22 unit=mA
